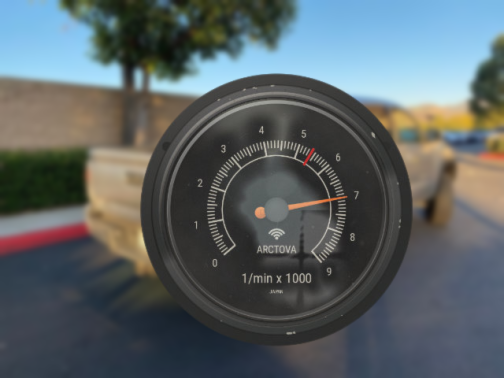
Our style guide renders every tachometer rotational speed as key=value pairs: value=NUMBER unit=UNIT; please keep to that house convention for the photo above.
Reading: value=7000 unit=rpm
